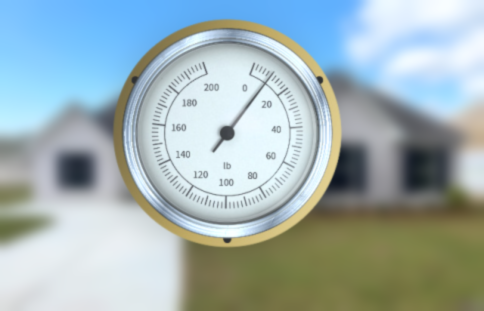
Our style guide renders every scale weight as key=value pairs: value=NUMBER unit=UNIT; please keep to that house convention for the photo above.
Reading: value=10 unit=lb
